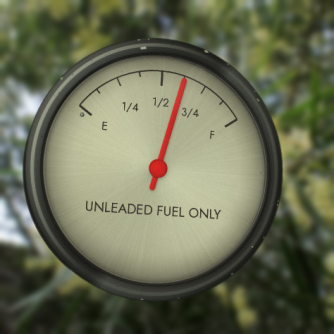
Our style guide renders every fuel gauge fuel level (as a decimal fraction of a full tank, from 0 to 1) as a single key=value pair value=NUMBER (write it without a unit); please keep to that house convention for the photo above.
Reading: value=0.625
